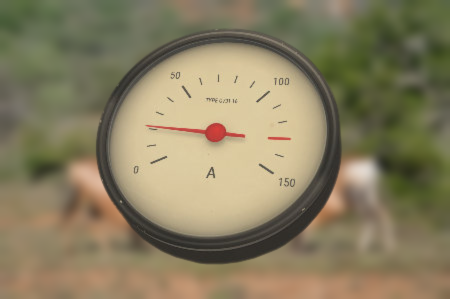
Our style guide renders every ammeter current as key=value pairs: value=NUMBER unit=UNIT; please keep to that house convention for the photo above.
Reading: value=20 unit=A
